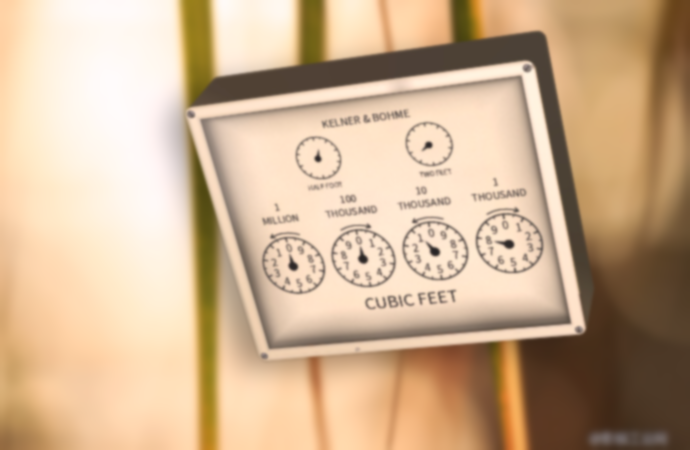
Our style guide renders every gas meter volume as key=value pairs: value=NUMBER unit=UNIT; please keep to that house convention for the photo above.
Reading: value=800 unit=ft³
